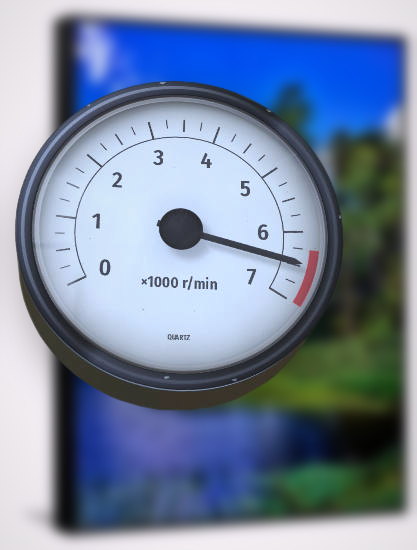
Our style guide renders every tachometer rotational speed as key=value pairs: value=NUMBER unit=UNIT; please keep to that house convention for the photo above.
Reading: value=6500 unit=rpm
